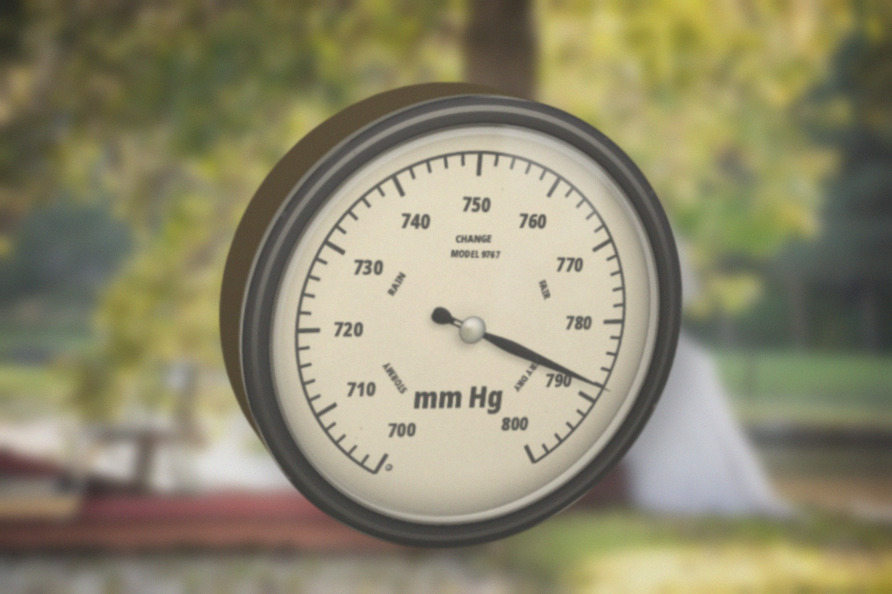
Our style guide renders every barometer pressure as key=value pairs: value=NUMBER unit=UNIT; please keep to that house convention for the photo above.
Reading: value=788 unit=mmHg
